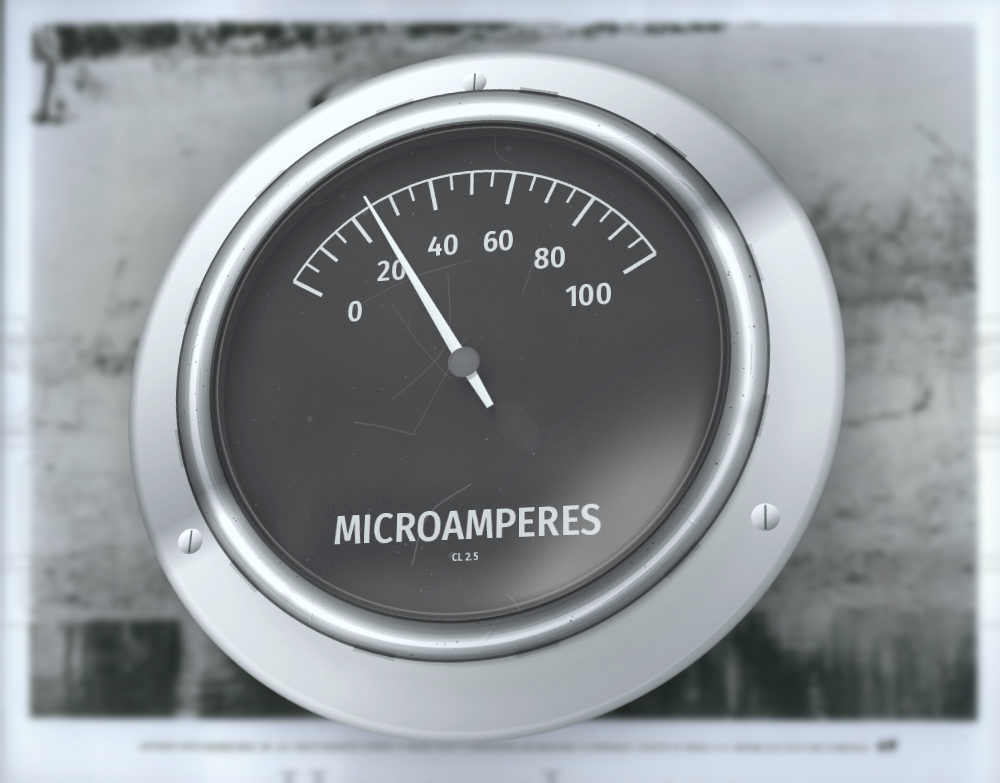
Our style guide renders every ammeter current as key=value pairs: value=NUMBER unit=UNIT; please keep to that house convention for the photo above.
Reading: value=25 unit=µA
